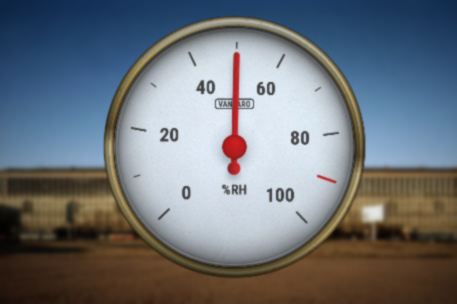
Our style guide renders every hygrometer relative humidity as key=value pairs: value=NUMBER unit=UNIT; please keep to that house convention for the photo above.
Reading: value=50 unit=%
